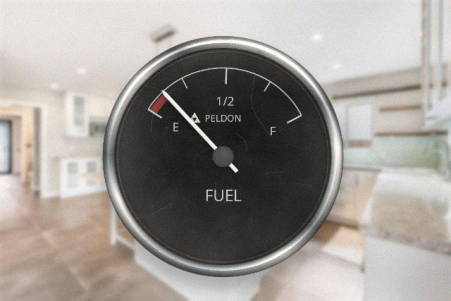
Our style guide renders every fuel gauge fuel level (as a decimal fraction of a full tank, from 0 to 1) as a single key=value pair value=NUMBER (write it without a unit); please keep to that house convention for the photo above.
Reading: value=0.125
